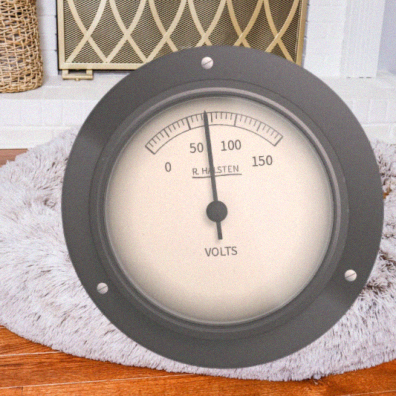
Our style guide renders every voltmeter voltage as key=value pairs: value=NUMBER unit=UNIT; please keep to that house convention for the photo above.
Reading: value=70 unit=V
